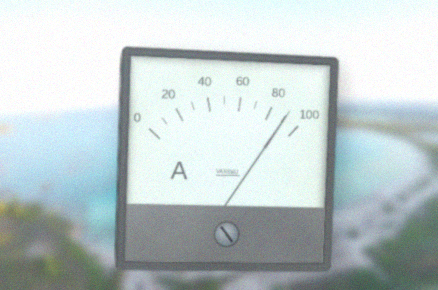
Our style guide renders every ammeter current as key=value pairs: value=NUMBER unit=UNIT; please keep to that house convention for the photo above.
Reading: value=90 unit=A
